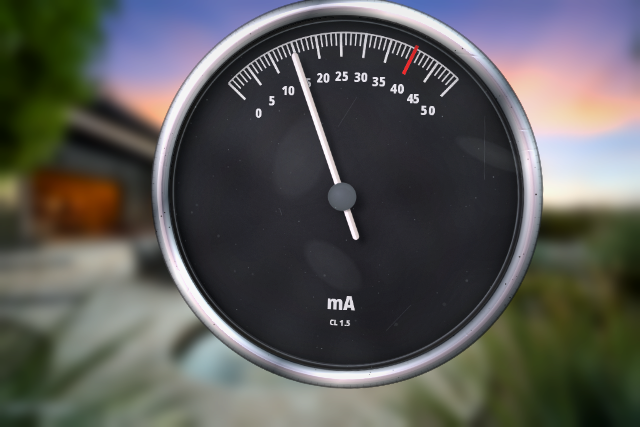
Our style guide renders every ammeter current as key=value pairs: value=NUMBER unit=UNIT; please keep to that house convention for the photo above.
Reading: value=15 unit=mA
